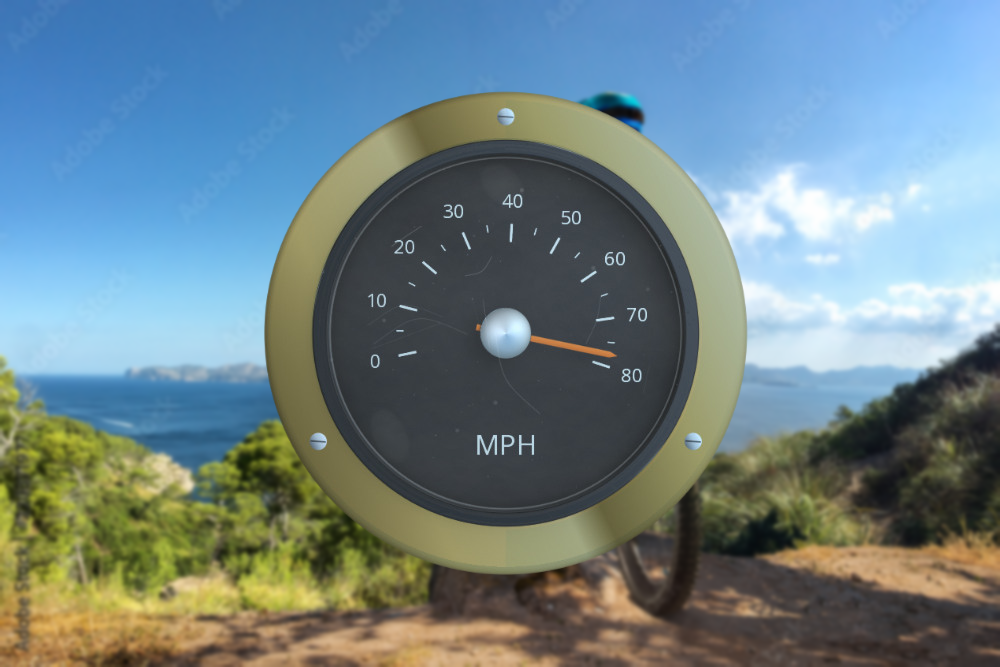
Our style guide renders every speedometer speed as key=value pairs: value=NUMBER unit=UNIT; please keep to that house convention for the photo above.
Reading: value=77.5 unit=mph
